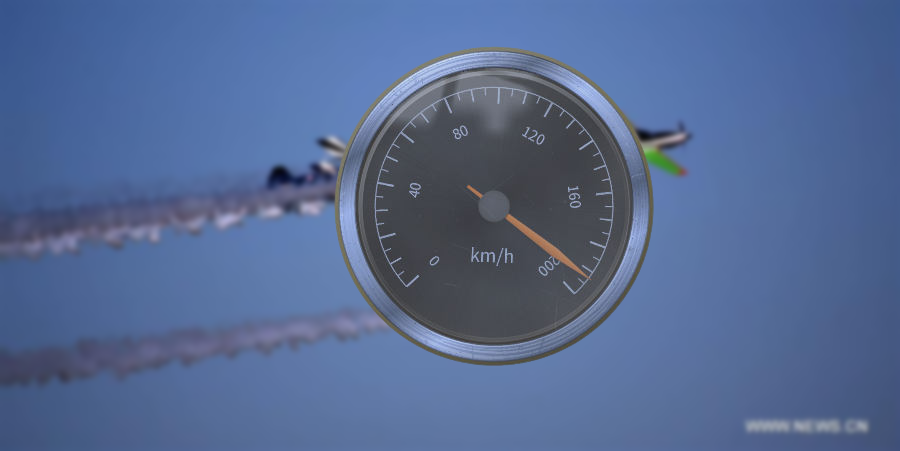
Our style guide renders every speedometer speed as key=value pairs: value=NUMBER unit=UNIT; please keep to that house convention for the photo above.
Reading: value=192.5 unit=km/h
